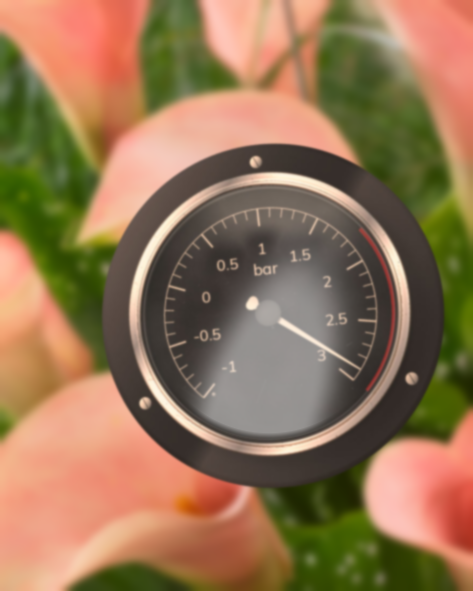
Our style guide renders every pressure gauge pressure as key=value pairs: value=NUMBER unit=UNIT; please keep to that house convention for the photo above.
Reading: value=2.9 unit=bar
